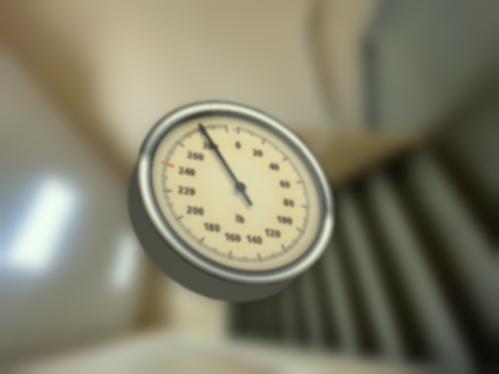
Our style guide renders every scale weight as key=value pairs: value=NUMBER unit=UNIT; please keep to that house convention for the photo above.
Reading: value=280 unit=lb
